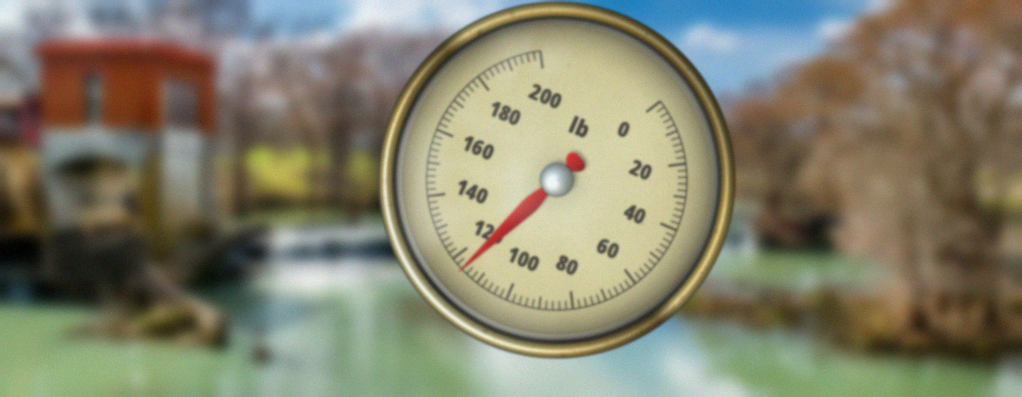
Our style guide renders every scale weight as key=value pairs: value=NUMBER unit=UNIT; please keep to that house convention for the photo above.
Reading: value=116 unit=lb
